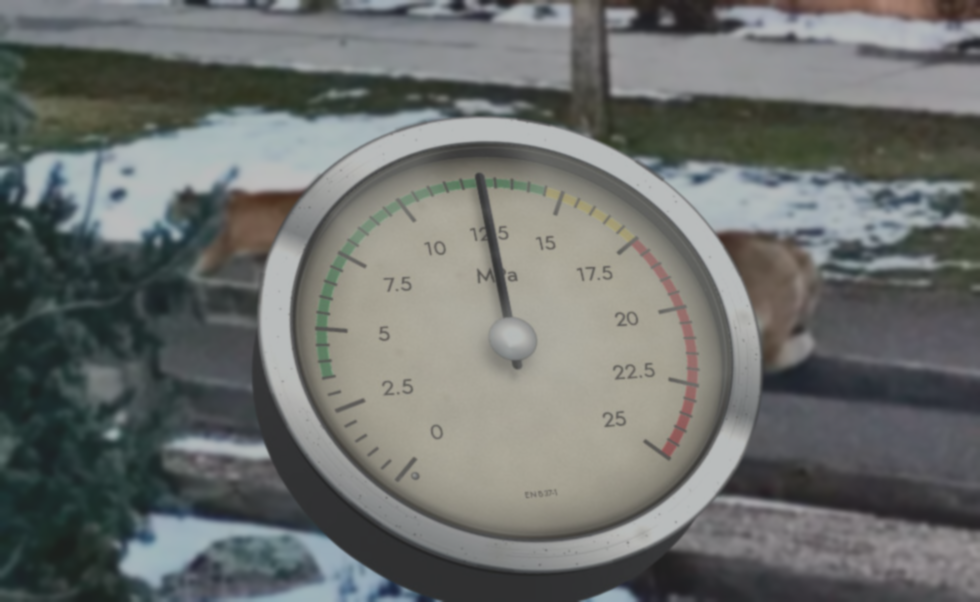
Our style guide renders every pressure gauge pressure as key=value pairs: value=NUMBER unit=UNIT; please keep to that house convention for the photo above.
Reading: value=12.5 unit=MPa
